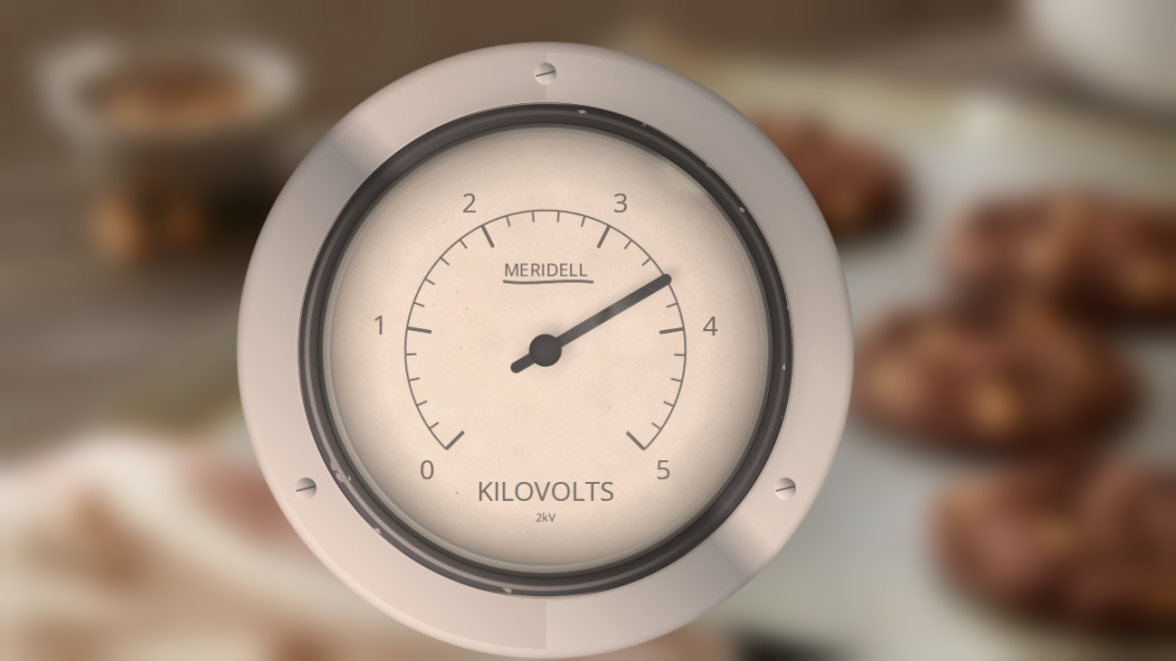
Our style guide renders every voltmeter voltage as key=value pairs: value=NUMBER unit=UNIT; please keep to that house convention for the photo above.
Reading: value=3.6 unit=kV
